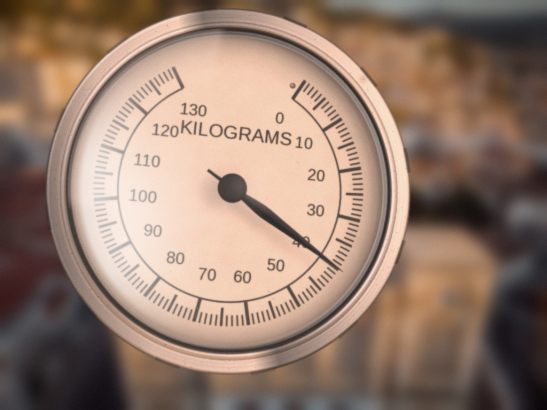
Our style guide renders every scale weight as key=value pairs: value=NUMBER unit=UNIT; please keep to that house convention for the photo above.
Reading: value=40 unit=kg
